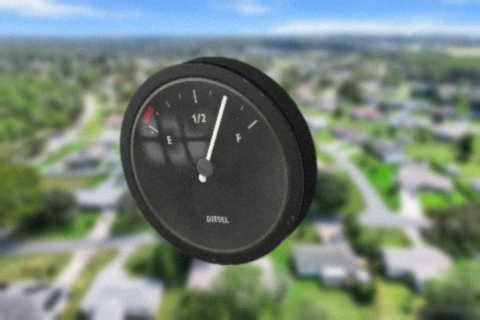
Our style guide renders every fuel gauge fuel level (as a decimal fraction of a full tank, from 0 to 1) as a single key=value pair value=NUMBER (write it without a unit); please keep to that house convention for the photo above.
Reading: value=0.75
